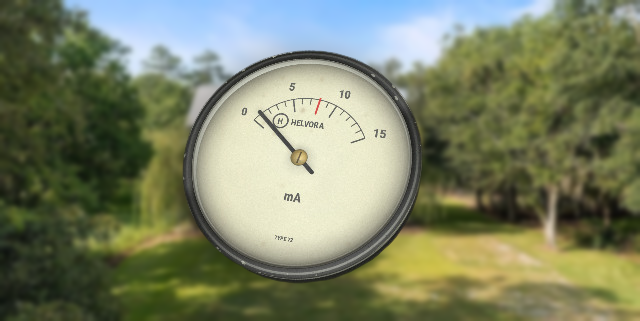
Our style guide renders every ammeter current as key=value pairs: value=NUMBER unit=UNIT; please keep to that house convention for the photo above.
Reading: value=1 unit=mA
